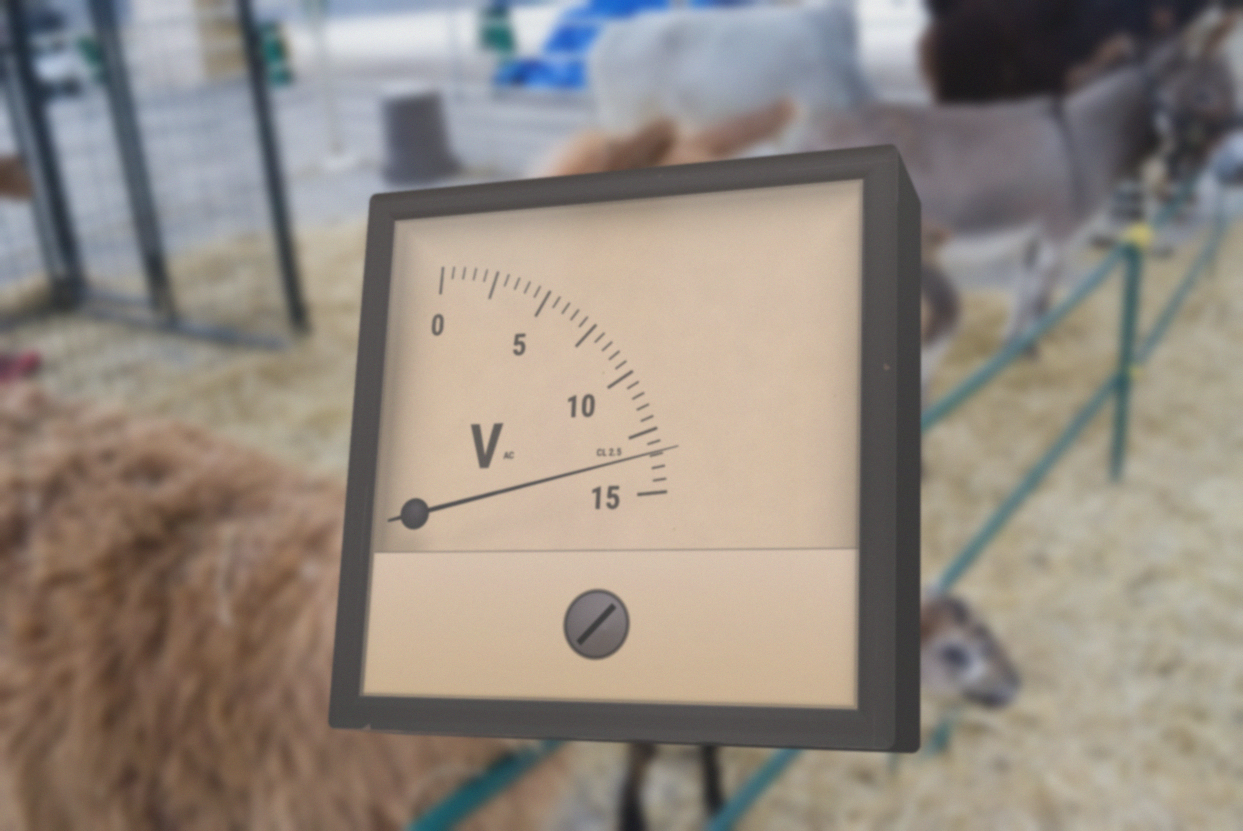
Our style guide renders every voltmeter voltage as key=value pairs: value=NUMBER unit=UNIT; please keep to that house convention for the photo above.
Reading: value=13.5 unit=V
